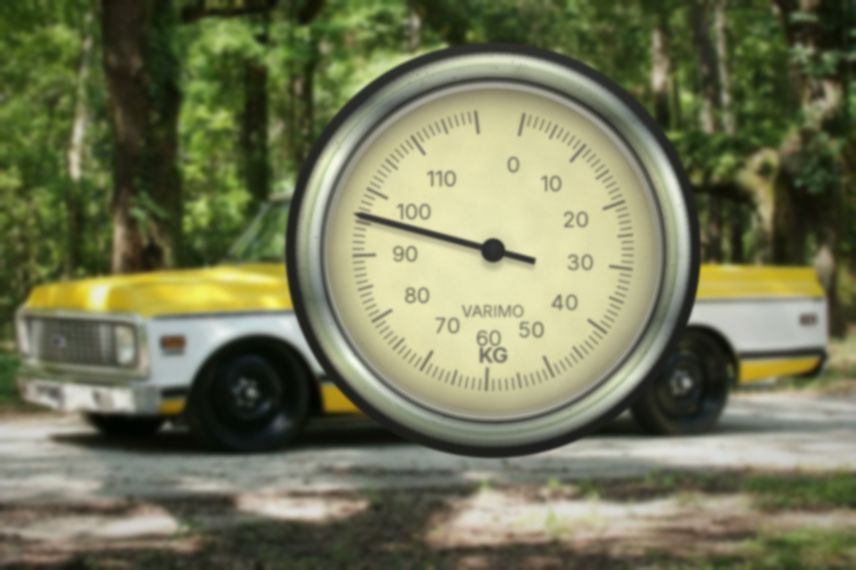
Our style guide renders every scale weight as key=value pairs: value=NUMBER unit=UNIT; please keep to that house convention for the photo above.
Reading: value=96 unit=kg
